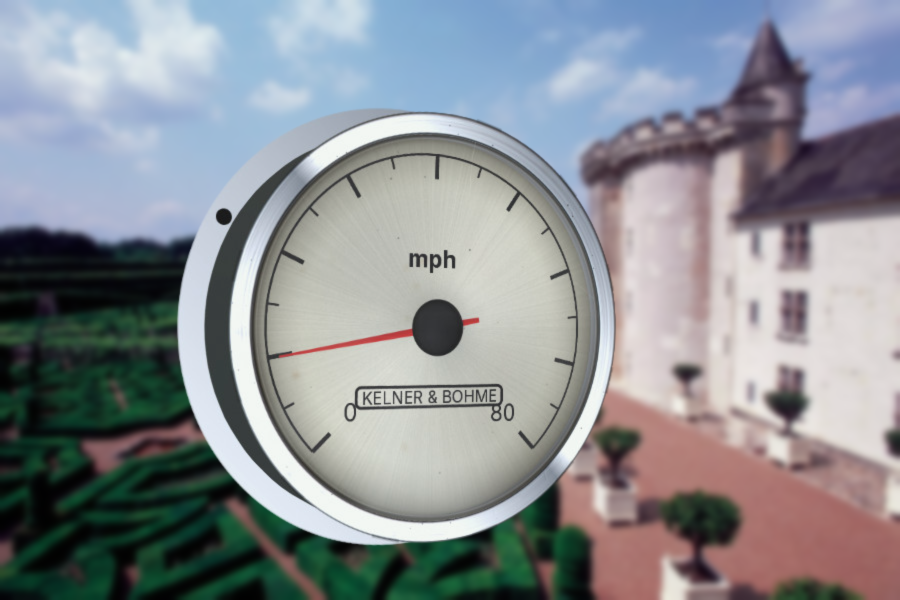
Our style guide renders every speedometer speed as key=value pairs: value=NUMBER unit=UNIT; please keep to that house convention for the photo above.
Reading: value=10 unit=mph
